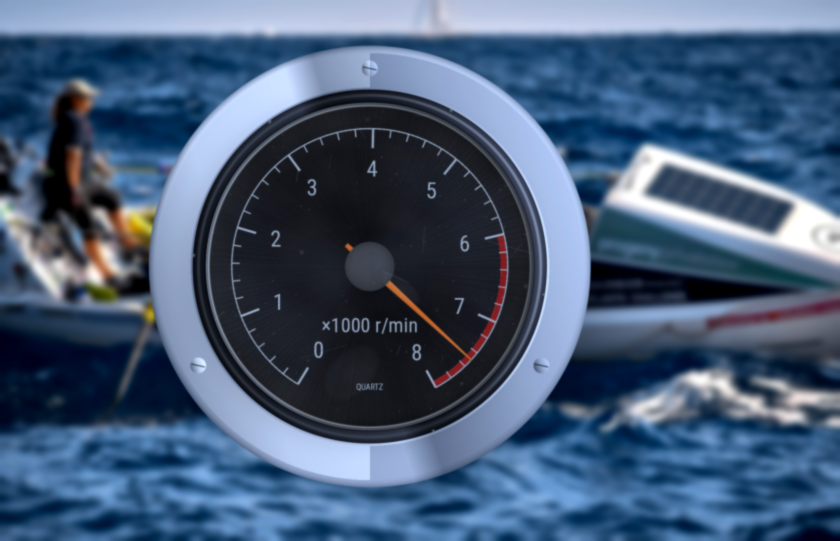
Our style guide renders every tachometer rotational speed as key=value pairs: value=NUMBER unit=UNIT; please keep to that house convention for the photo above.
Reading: value=7500 unit=rpm
